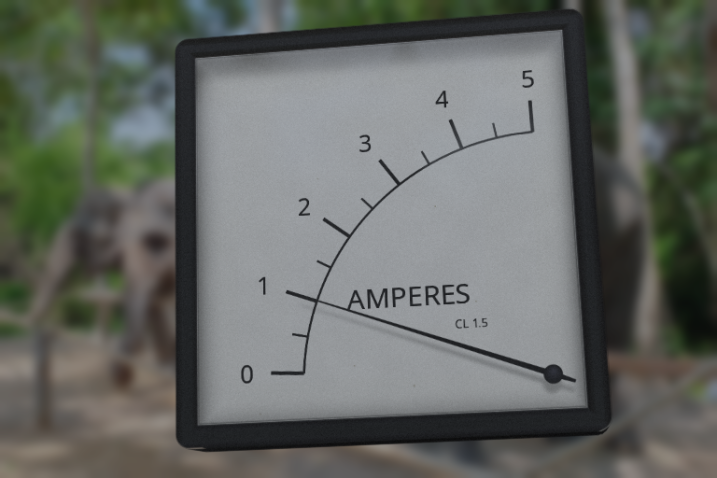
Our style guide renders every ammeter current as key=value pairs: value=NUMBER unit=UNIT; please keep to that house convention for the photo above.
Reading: value=1 unit=A
